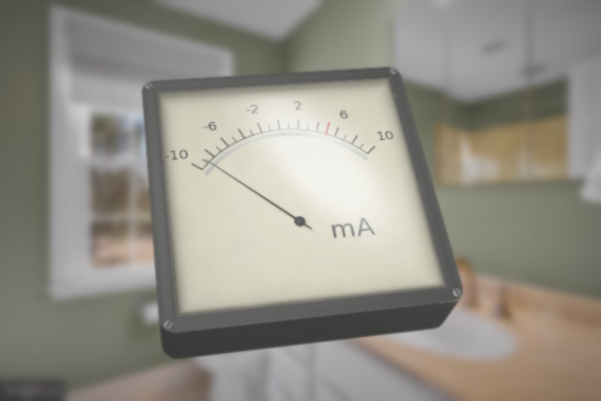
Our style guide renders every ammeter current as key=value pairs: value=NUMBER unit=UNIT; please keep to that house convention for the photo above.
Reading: value=-9 unit=mA
